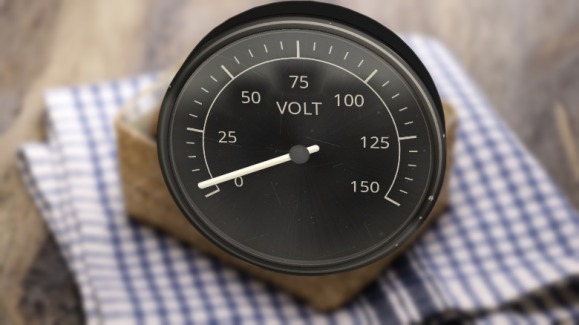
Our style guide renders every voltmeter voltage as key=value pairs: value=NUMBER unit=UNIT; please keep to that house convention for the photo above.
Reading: value=5 unit=V
